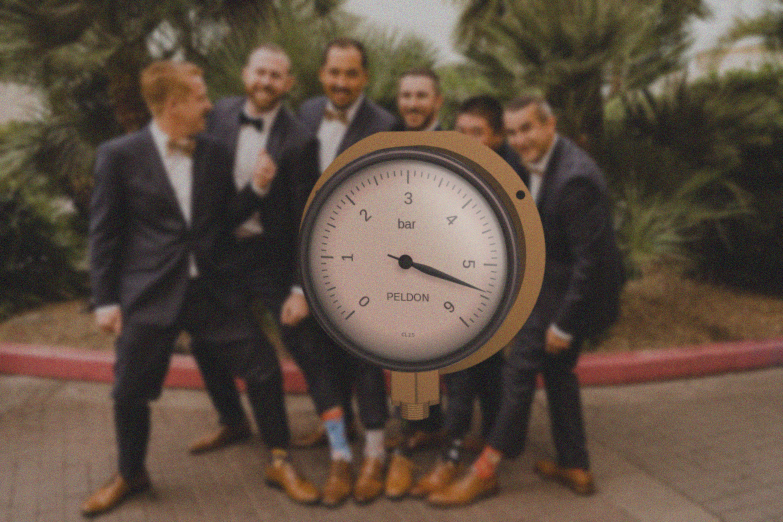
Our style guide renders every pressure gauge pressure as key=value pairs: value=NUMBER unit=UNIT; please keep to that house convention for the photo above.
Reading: value=5.4 unit=bar
